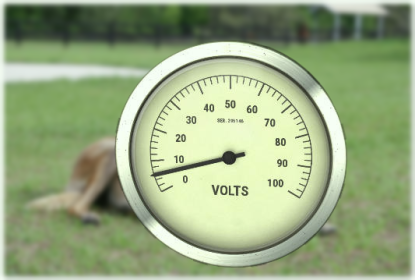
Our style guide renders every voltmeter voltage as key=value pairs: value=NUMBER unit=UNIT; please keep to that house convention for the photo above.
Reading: value=6 unit=V
